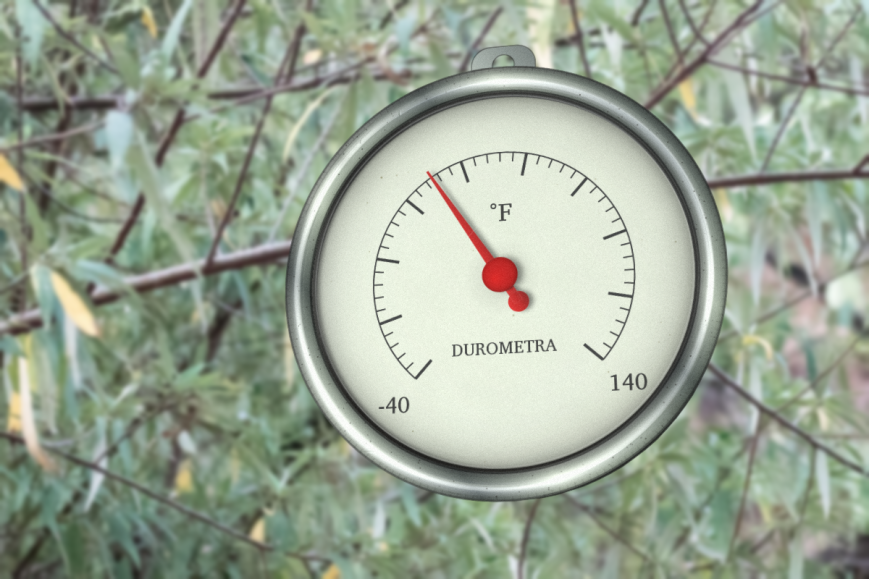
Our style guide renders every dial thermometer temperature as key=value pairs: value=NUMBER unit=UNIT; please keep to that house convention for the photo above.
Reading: value=30 unit=°F
